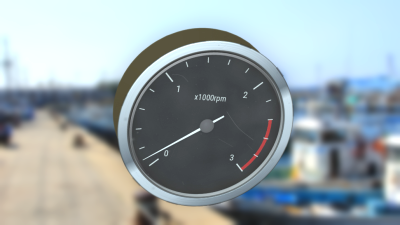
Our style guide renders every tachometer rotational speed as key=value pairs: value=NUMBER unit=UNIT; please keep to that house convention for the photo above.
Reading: value=100 unit=rpm
